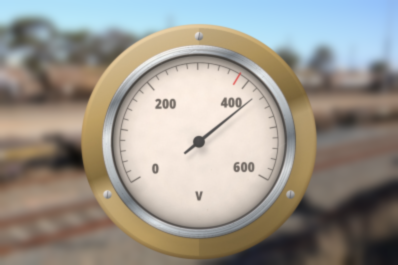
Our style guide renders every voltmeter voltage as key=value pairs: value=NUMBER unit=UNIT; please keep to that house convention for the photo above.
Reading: value=430 unit=V
